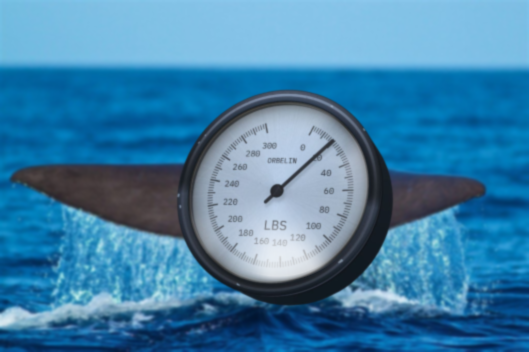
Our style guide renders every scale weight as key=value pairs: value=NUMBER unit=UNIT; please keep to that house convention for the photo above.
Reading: value=20 unit=lb
